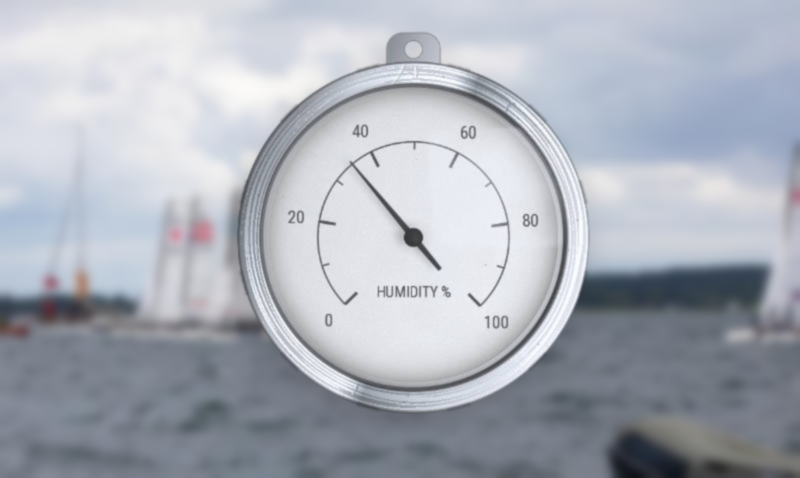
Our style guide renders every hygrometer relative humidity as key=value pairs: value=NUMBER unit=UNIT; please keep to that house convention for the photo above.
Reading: value=35 unit=%
